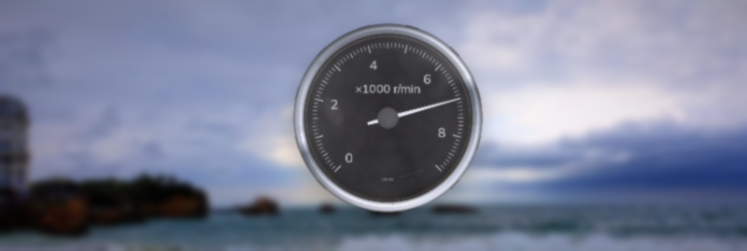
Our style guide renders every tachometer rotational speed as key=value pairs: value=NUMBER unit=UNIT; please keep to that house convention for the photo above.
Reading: value=7000 unit=rpm
